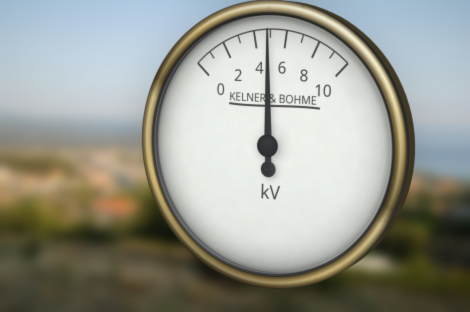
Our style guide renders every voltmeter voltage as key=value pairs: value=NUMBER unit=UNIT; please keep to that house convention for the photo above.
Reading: value=5 unit=kV
